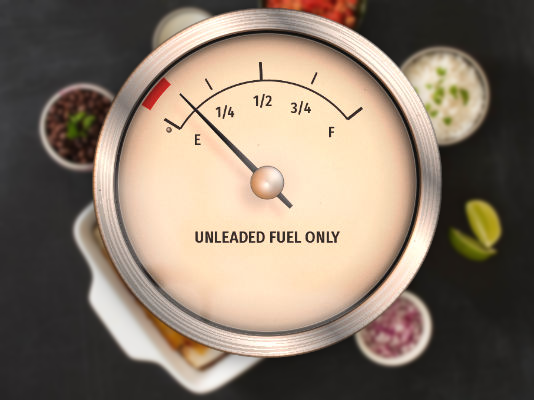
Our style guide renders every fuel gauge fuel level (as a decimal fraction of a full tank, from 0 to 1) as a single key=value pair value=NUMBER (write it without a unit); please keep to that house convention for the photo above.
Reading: value=0.125
